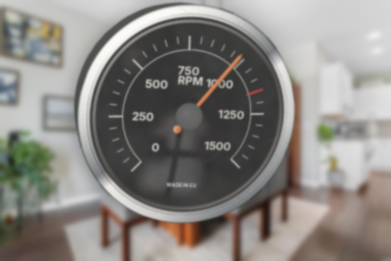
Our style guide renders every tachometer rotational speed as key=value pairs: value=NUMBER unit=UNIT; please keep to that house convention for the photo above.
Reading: value=975 unit=rpm
